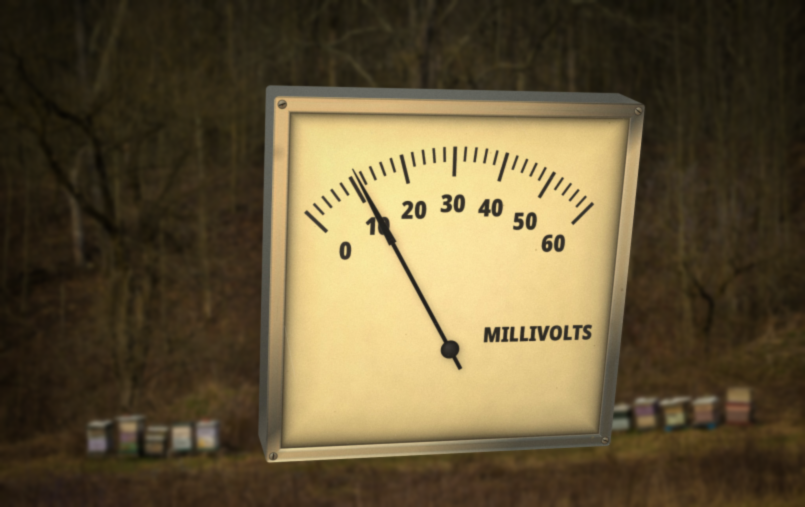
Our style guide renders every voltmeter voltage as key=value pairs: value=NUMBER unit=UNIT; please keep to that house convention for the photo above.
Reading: value=11 unit=mV
